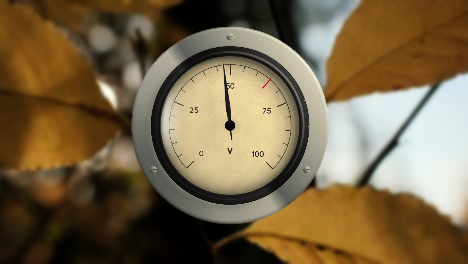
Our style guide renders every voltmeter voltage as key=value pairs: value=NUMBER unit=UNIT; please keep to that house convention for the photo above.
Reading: value=47.5 unit=V
